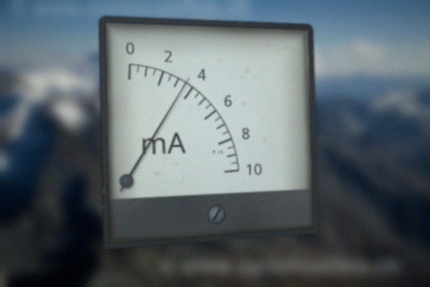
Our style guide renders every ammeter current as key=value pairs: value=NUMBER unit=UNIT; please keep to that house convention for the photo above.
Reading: value=3.5 unit=mA
